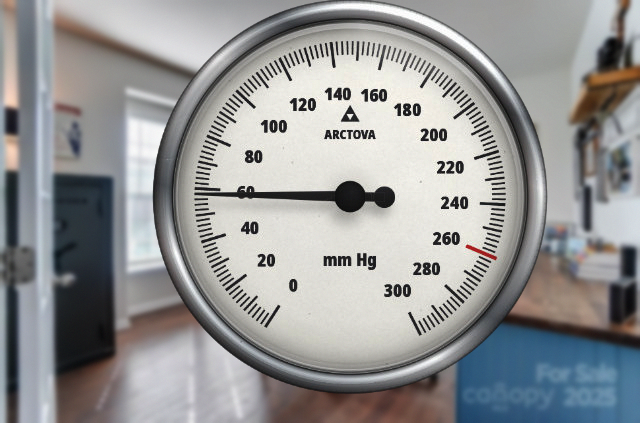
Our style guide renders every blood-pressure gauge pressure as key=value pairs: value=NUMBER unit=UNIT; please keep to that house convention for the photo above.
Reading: value=58 unit=mmHg
